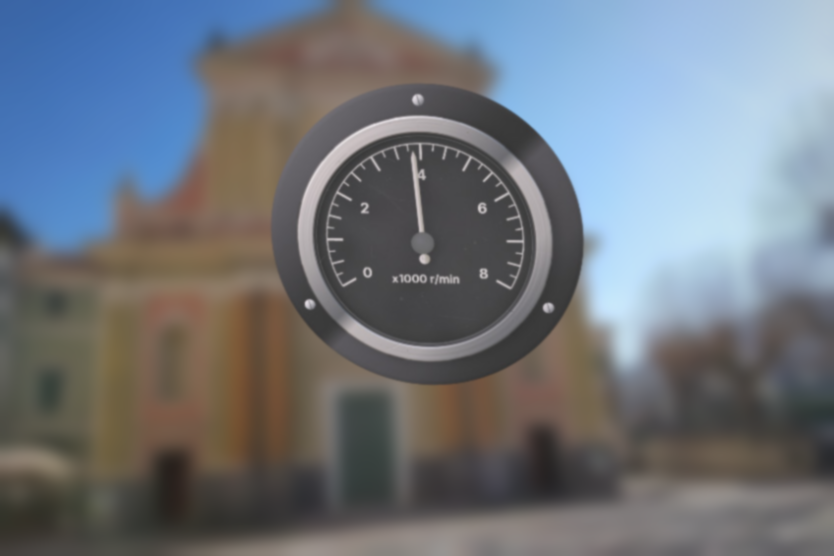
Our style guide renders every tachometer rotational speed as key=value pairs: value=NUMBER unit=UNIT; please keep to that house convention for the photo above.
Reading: value=3875 unit=rpm
